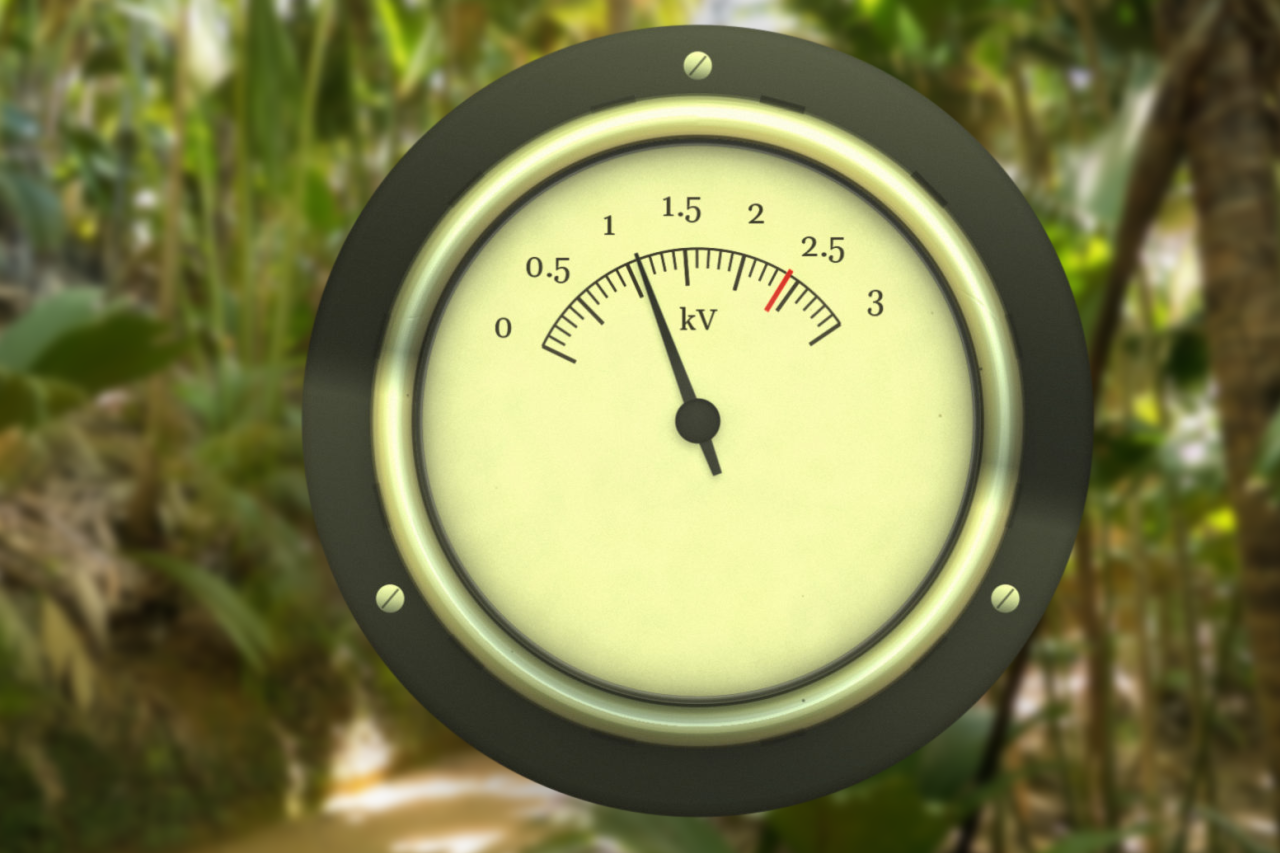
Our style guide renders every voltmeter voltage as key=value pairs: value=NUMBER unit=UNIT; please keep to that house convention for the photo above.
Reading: value=1.1 unit=kV
